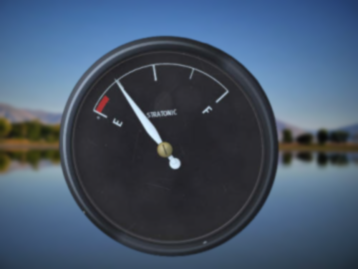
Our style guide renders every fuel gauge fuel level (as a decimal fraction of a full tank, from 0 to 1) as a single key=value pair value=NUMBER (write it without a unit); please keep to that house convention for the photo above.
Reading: value=0.25
